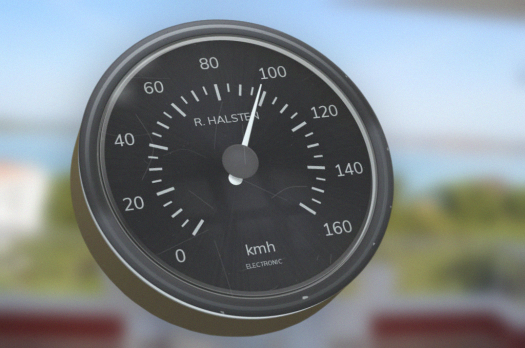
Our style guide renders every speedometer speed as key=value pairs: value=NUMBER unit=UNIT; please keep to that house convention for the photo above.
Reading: value=97.5 unit=km/h
